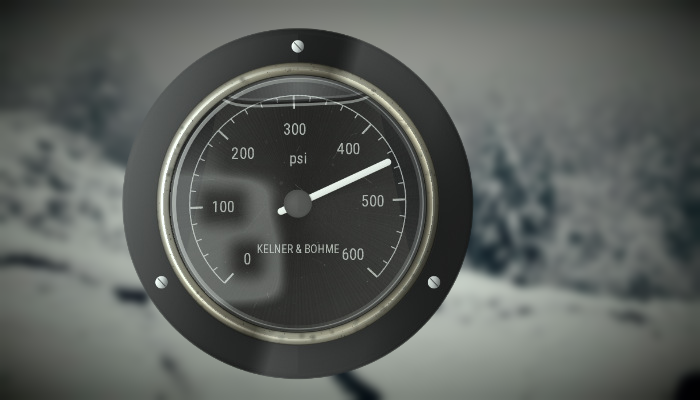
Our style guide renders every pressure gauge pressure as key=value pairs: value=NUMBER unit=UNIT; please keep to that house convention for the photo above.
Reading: value=450 unit=psi
